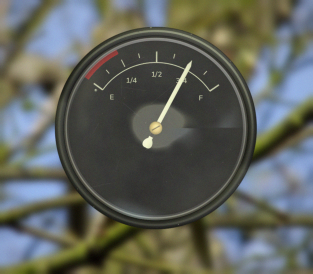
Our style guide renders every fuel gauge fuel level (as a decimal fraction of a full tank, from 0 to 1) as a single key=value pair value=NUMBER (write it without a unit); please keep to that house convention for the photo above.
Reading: value=0.75
